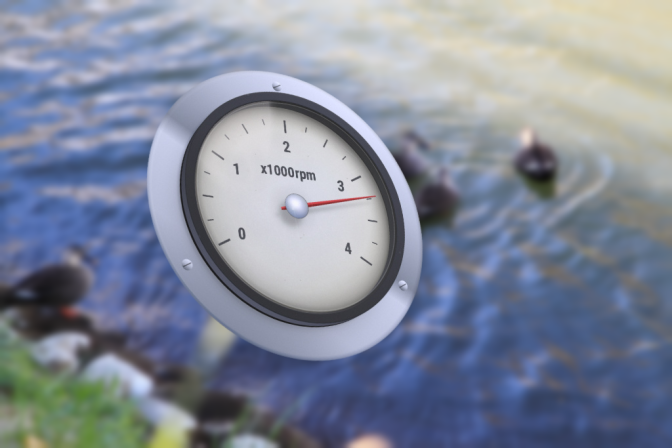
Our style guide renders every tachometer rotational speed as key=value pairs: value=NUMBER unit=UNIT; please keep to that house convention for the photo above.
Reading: value=3250 unit=rpm
